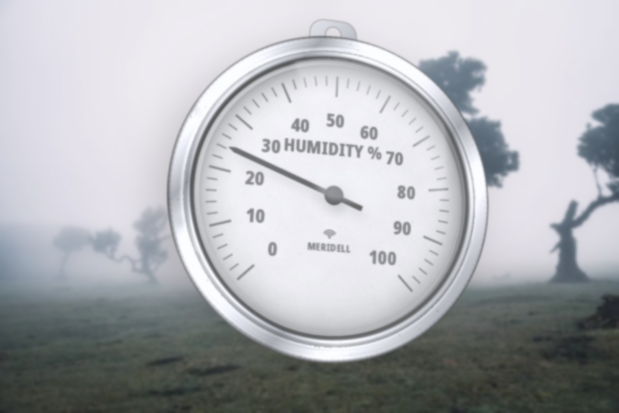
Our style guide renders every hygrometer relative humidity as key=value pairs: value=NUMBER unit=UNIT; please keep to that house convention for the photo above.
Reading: value=24 unit=%
